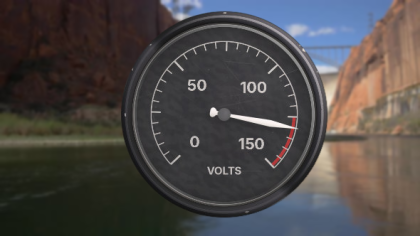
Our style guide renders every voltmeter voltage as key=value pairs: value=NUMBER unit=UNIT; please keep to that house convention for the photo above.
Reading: value=130 unit=V
